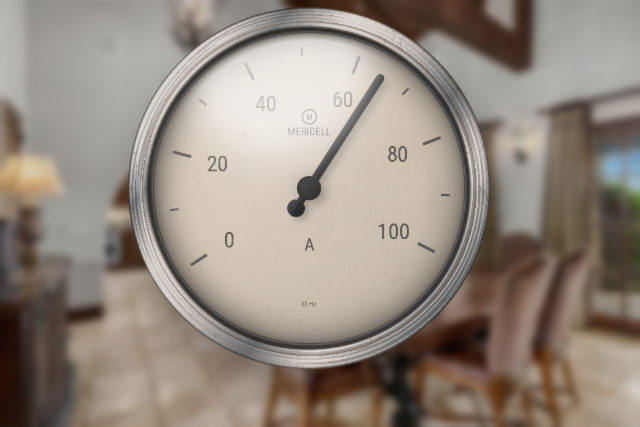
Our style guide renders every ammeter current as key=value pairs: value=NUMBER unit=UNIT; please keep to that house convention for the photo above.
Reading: value=65 unit=A
